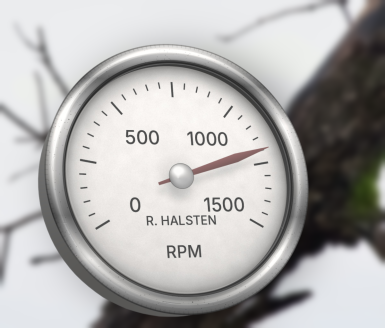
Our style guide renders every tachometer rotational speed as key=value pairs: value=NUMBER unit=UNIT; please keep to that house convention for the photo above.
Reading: value=1200 unit=rpm
